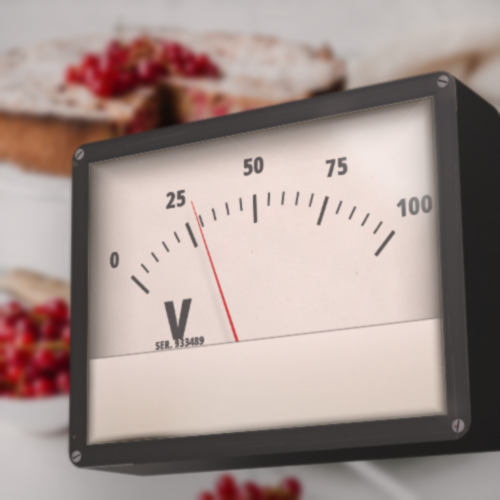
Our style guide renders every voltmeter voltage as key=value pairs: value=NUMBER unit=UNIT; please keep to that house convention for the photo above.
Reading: value=30 unit=V
